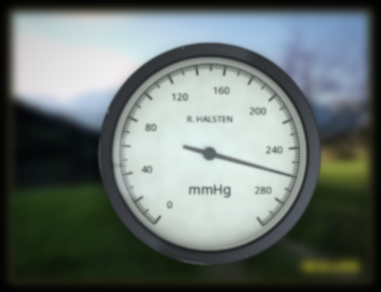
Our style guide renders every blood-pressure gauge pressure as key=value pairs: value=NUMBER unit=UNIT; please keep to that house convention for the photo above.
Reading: value=260 unit=mmHg
